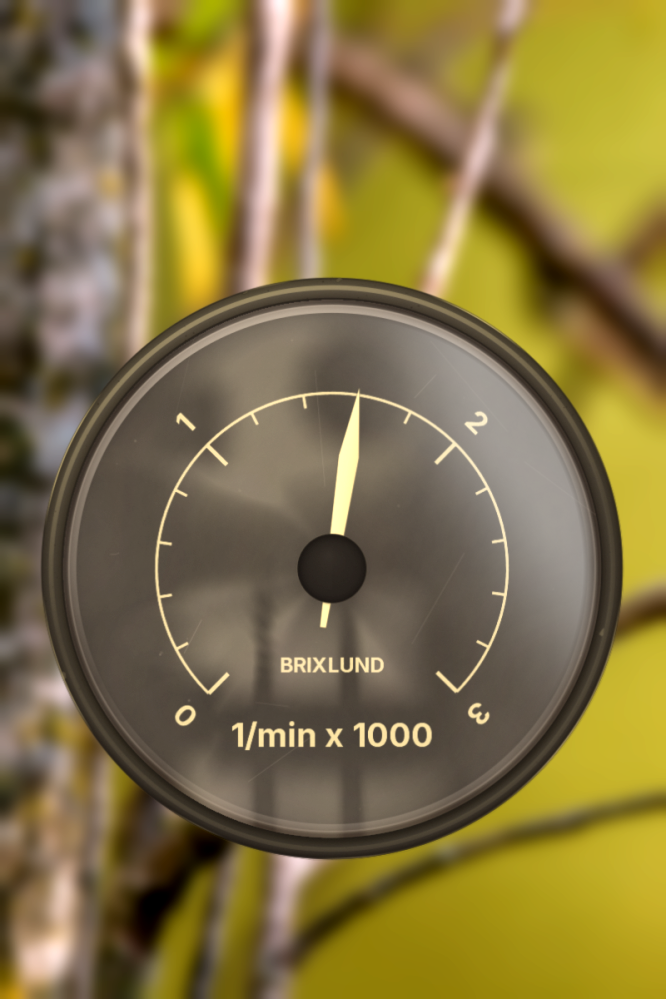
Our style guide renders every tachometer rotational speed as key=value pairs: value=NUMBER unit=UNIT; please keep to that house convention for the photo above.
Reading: value=1600 unit=rpm
